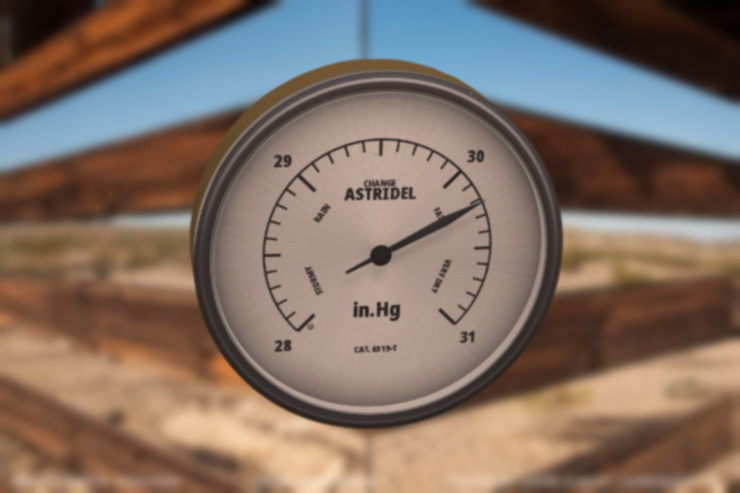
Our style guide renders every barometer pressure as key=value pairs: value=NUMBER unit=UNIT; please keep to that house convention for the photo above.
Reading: value=30.2 unit=inHg
